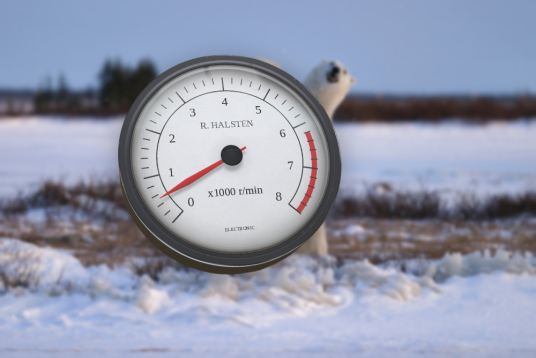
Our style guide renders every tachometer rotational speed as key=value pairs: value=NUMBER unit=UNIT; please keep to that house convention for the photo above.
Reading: value=500 unit=rpm
